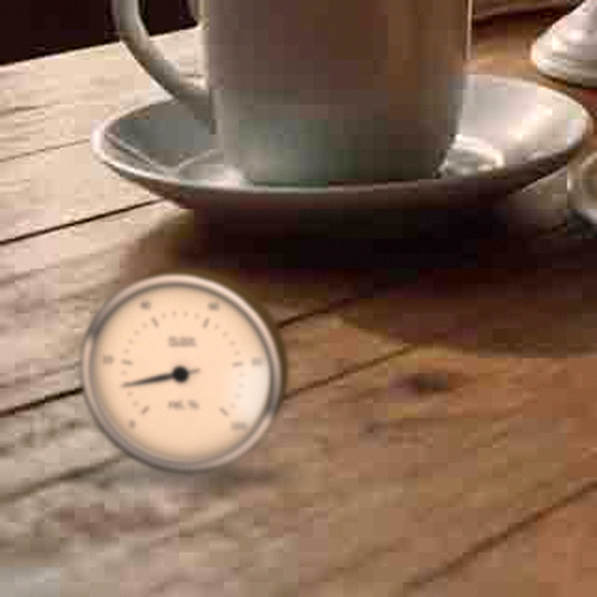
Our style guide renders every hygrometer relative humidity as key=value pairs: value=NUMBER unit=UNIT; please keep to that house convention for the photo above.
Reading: value=12 unit=%
